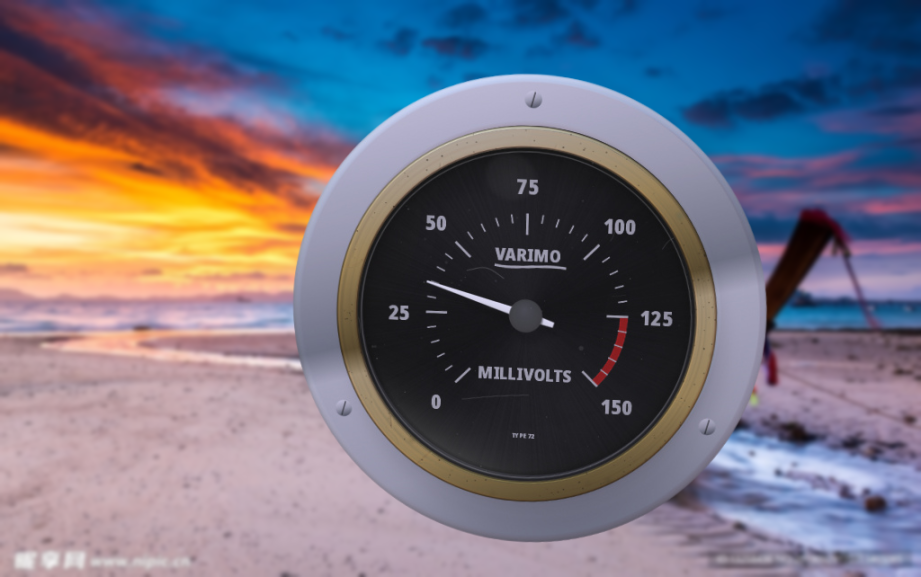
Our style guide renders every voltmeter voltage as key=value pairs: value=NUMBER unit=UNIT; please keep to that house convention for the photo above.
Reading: value=35 unit=mV
